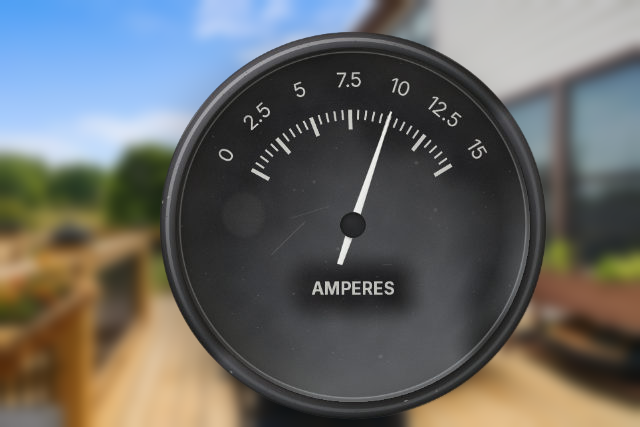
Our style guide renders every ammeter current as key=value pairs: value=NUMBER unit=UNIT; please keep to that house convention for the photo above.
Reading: value=10 unit=A
